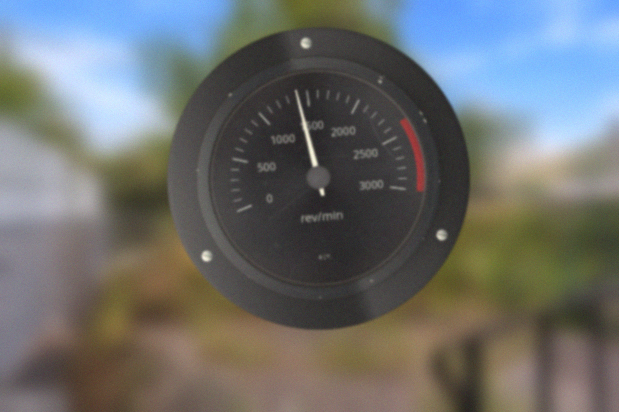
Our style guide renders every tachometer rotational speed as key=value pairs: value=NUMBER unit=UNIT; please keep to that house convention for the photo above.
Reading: value=1400 unit=rpm
